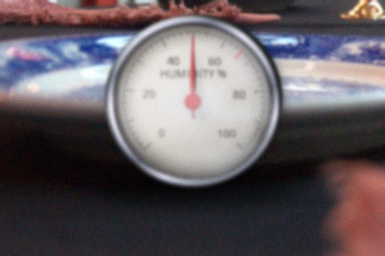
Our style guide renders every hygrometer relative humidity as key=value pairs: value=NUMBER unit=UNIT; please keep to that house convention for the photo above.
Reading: value=50 unit=%
